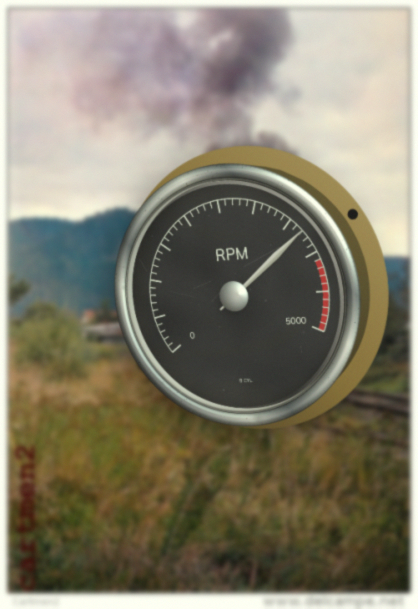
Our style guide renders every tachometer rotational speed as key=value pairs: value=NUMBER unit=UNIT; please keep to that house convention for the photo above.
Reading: value=3700 unit=rpm
